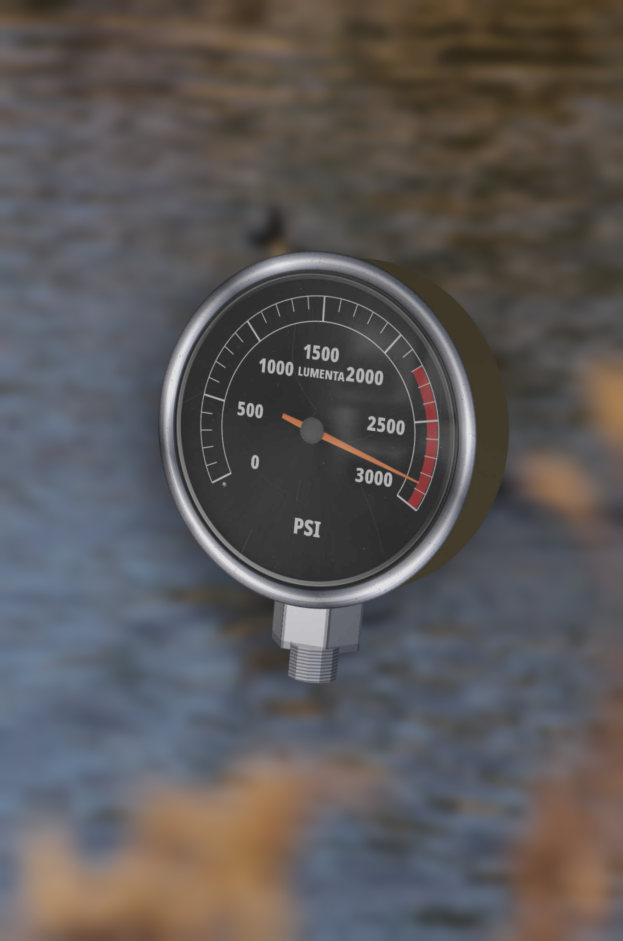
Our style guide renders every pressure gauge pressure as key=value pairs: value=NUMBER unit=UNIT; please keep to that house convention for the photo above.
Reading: value=2850 unit=psi
